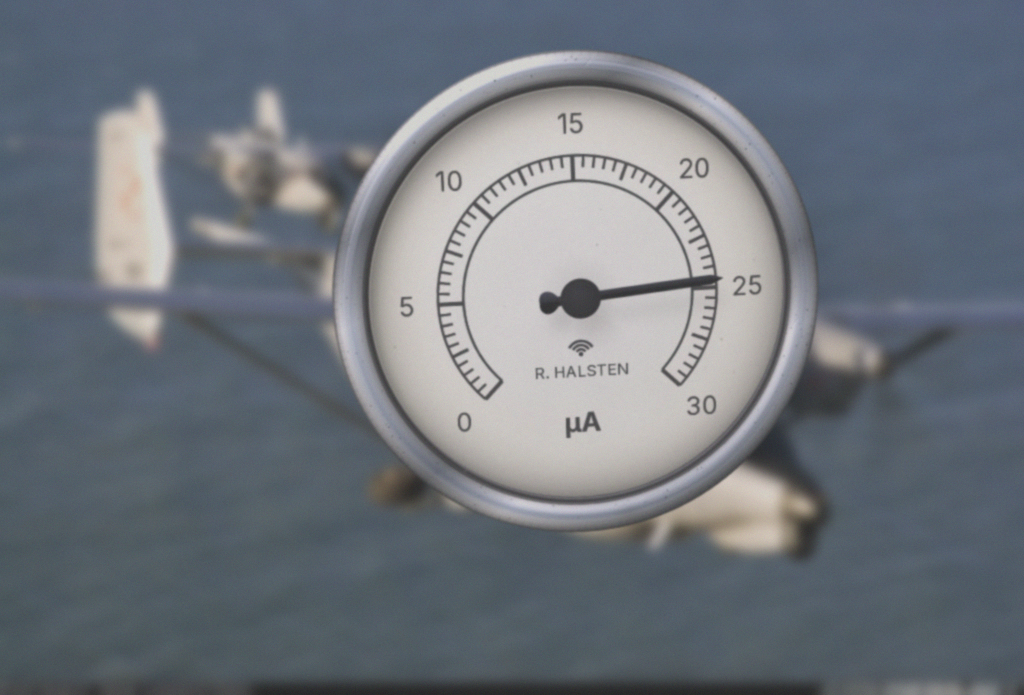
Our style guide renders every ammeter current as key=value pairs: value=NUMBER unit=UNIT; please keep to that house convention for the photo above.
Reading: value=24.5 unit=µA
